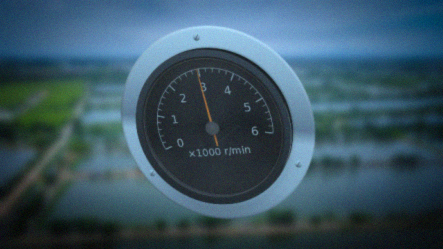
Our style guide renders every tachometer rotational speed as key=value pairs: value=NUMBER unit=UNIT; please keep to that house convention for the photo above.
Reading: value=3000 unit=rpm
